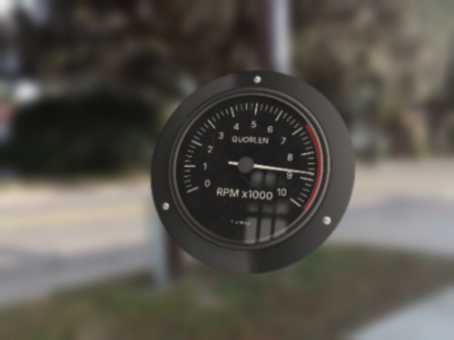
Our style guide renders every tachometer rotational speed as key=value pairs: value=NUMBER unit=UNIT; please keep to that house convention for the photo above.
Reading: value=8800 unit=rpm
